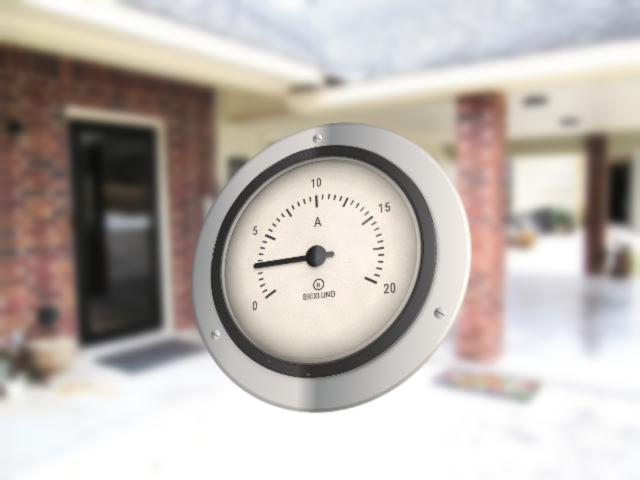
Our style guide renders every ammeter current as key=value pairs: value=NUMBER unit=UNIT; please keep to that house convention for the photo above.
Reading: value=2.5 unit=A
